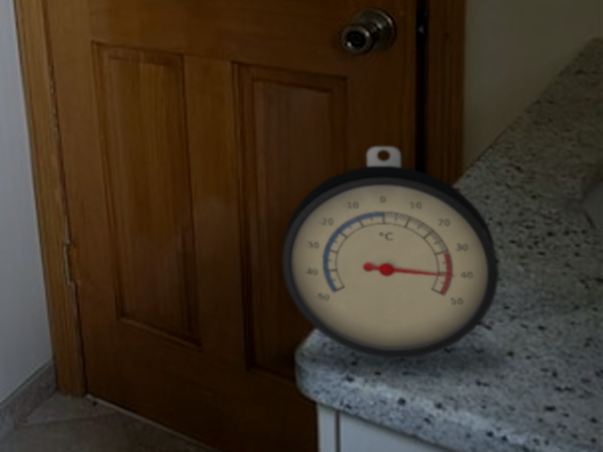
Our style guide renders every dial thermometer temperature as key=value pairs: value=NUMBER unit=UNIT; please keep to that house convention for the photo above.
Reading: value=40 unit=°C
